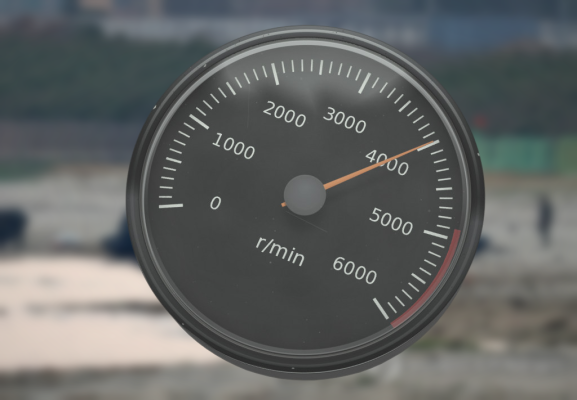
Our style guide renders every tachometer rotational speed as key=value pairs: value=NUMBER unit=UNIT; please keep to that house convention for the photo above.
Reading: value=4000 unit=rpm
